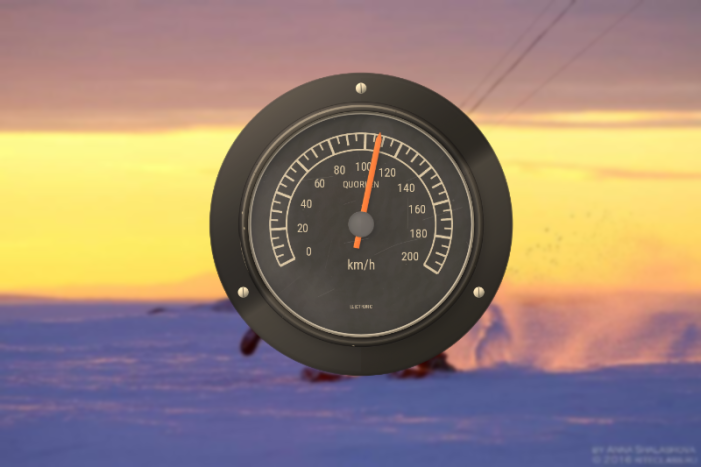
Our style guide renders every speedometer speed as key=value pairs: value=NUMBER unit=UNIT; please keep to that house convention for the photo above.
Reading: value=107.5 unit=km/h
